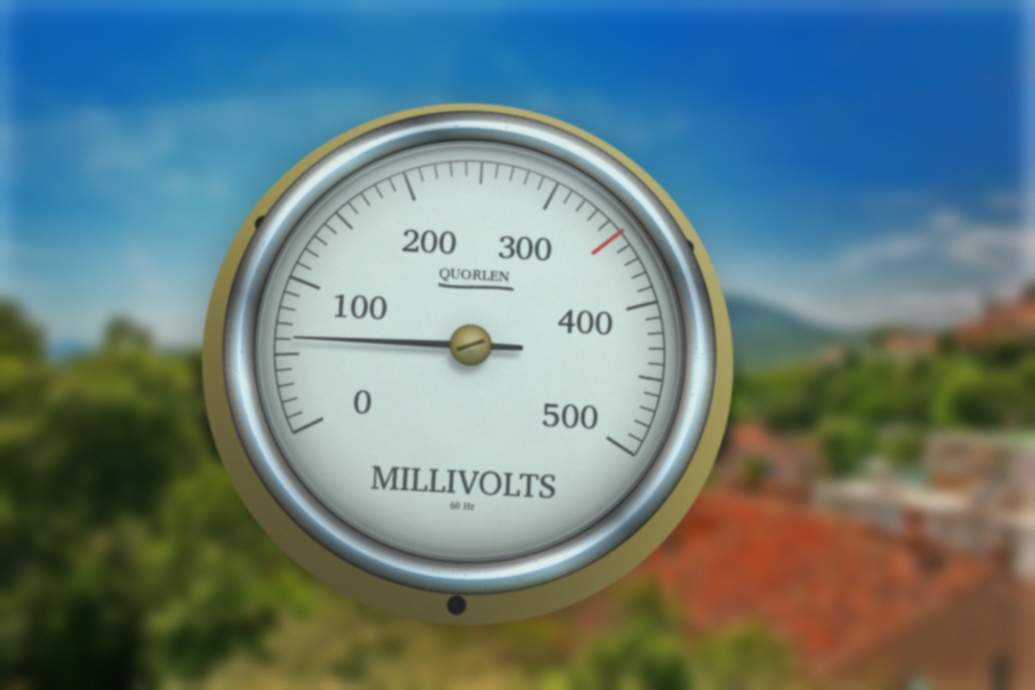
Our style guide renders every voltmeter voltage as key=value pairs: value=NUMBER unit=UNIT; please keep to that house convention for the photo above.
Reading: value=60 unit=mV
